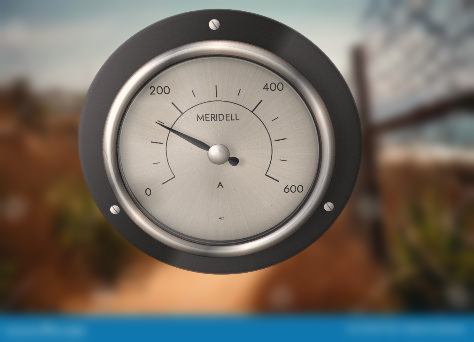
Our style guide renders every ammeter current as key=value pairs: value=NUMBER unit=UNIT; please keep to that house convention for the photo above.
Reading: value=150 unit=A
